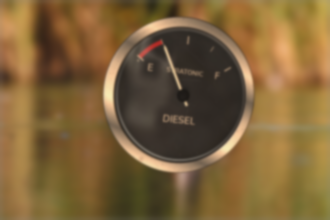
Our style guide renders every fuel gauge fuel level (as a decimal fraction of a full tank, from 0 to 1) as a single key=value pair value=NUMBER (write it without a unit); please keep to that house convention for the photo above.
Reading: value=0.25
